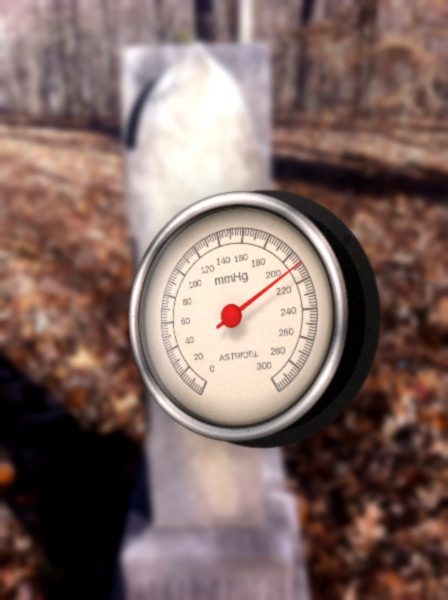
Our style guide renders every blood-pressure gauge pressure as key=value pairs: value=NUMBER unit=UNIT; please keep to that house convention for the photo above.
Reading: value=210 unit=mmHg
